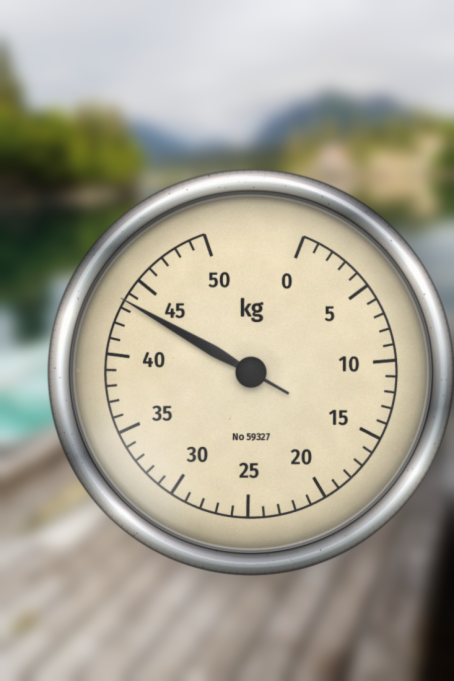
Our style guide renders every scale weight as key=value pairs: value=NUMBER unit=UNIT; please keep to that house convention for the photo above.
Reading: value=43.5 unit=kg
